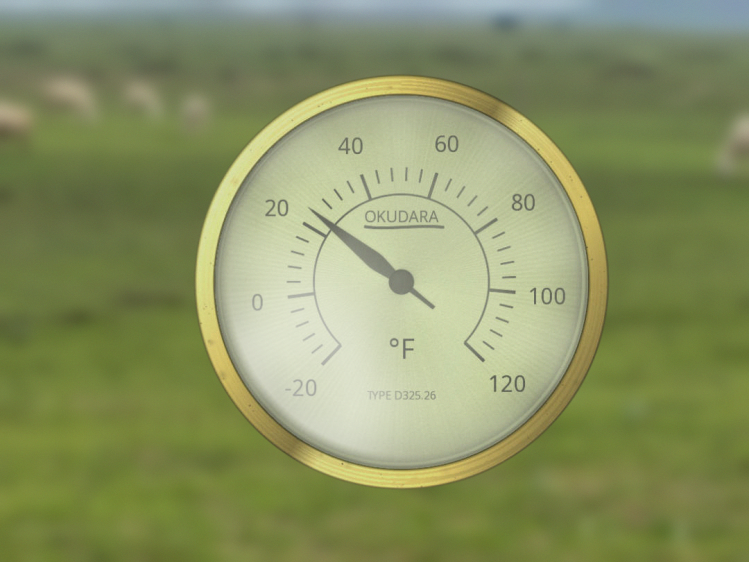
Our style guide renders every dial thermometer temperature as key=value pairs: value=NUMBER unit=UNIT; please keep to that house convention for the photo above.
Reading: value=24 unit=°F
